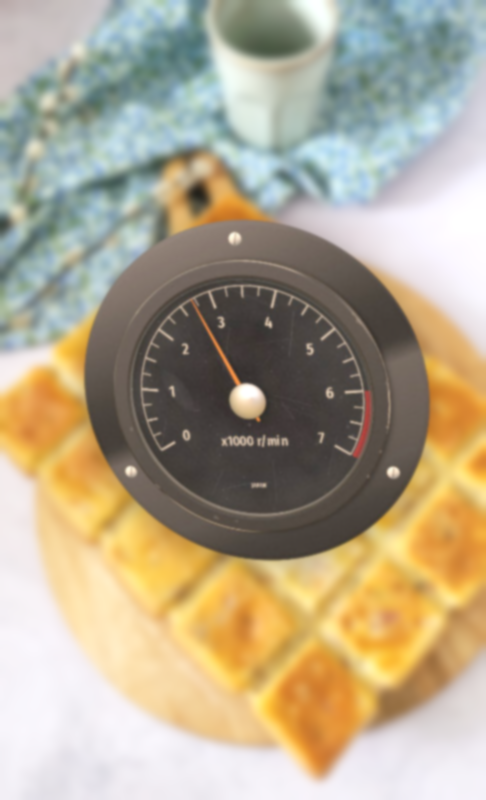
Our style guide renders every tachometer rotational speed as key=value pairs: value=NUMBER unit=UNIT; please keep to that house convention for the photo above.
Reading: value=2750 unit=rpm
